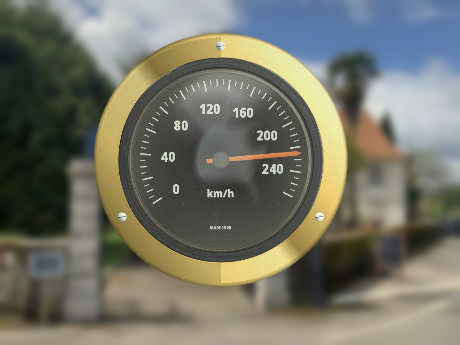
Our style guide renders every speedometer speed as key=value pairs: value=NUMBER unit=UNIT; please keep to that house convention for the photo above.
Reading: value=225 unit=km/h
